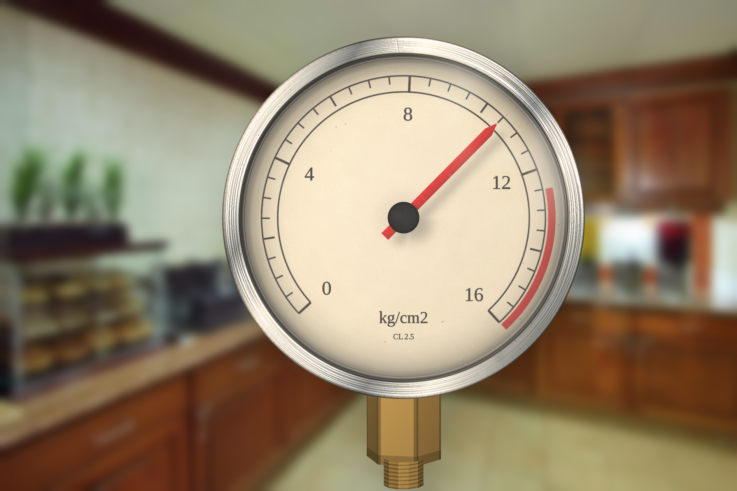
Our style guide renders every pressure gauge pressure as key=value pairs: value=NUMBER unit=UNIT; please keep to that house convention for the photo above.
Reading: value=10.5 unit=kg/cm²
